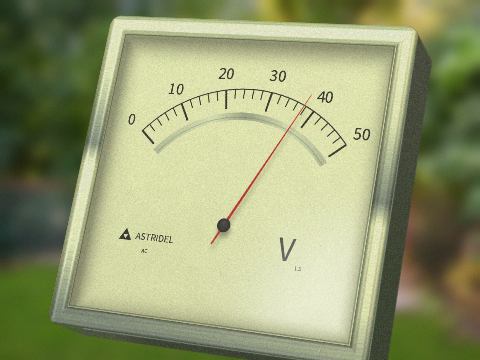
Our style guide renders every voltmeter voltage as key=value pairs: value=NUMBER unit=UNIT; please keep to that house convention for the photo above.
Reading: value=38 unit=V
